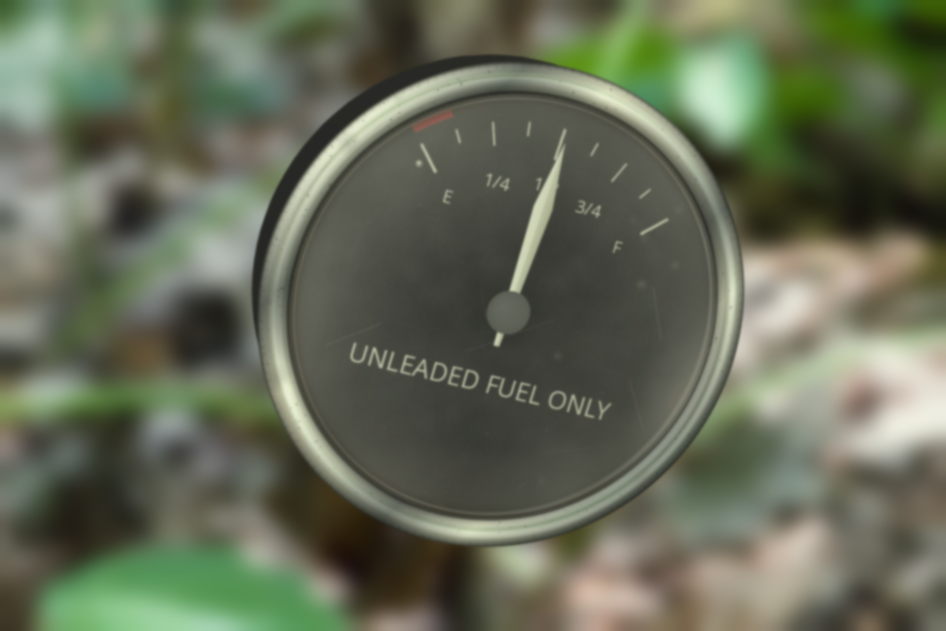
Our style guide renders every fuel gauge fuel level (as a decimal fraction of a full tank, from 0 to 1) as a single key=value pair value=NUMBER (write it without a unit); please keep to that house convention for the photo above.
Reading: value=0.5
